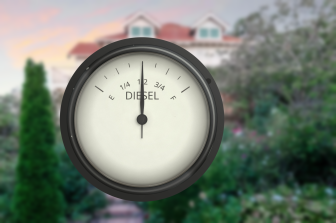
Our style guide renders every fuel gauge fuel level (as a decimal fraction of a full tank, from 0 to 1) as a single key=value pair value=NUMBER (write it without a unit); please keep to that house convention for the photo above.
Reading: value=0.5
